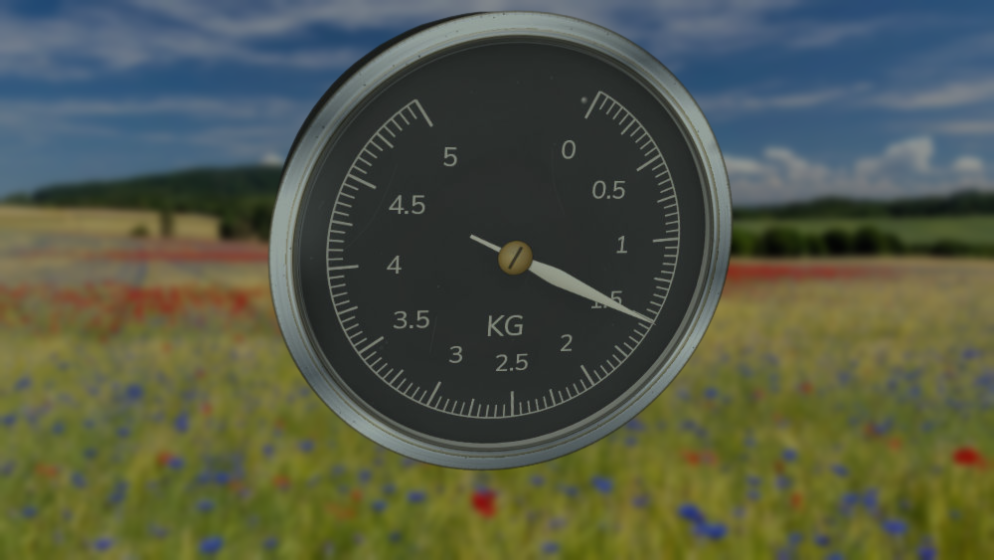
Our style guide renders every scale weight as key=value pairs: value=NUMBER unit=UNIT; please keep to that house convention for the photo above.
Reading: value=1.5 unit=kg
